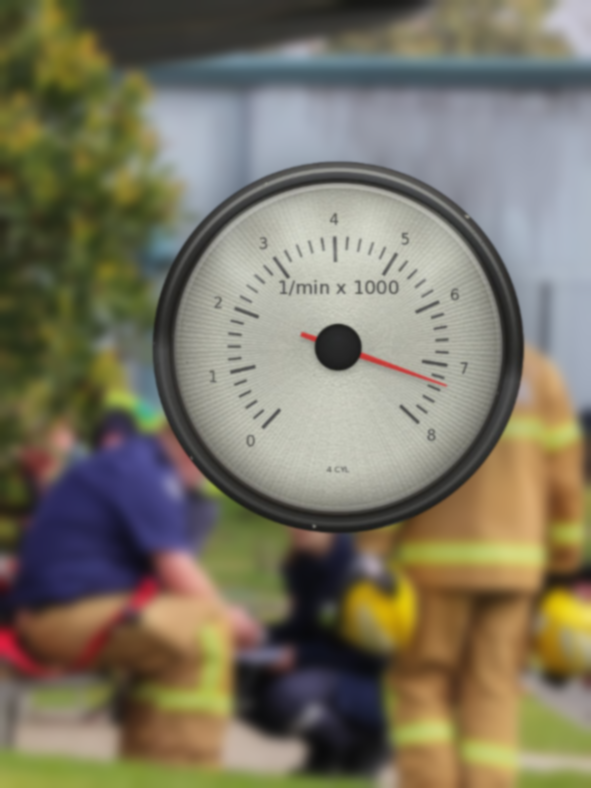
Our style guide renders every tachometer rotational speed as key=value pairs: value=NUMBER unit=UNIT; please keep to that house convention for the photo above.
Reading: value=7300 unit=rpm
